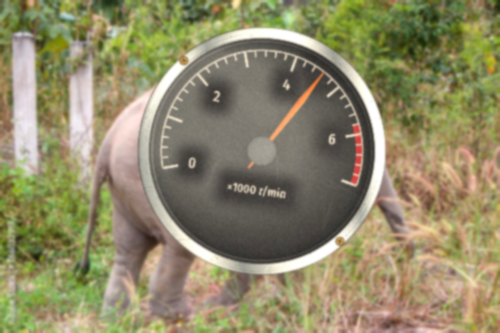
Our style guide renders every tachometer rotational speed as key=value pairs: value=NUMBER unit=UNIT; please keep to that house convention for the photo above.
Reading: value=4600 unit=rpm
